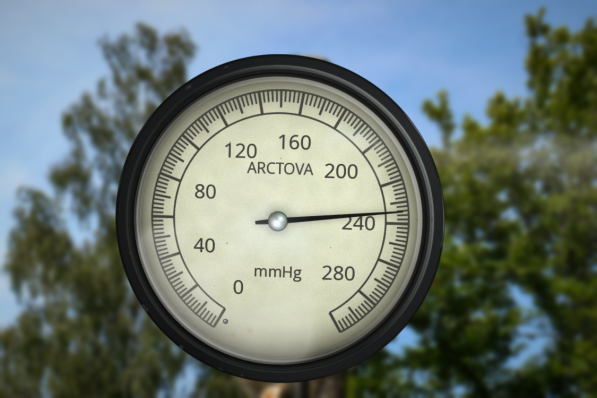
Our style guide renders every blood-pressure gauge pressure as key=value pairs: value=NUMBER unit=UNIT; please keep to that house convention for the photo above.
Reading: value=234 unit=mmHg
